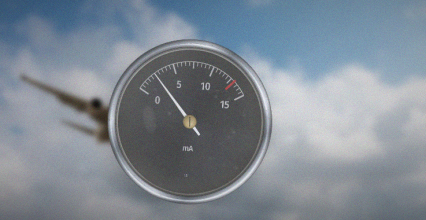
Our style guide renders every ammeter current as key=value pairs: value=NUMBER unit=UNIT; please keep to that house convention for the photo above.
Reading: value=2.5 unit=mA
